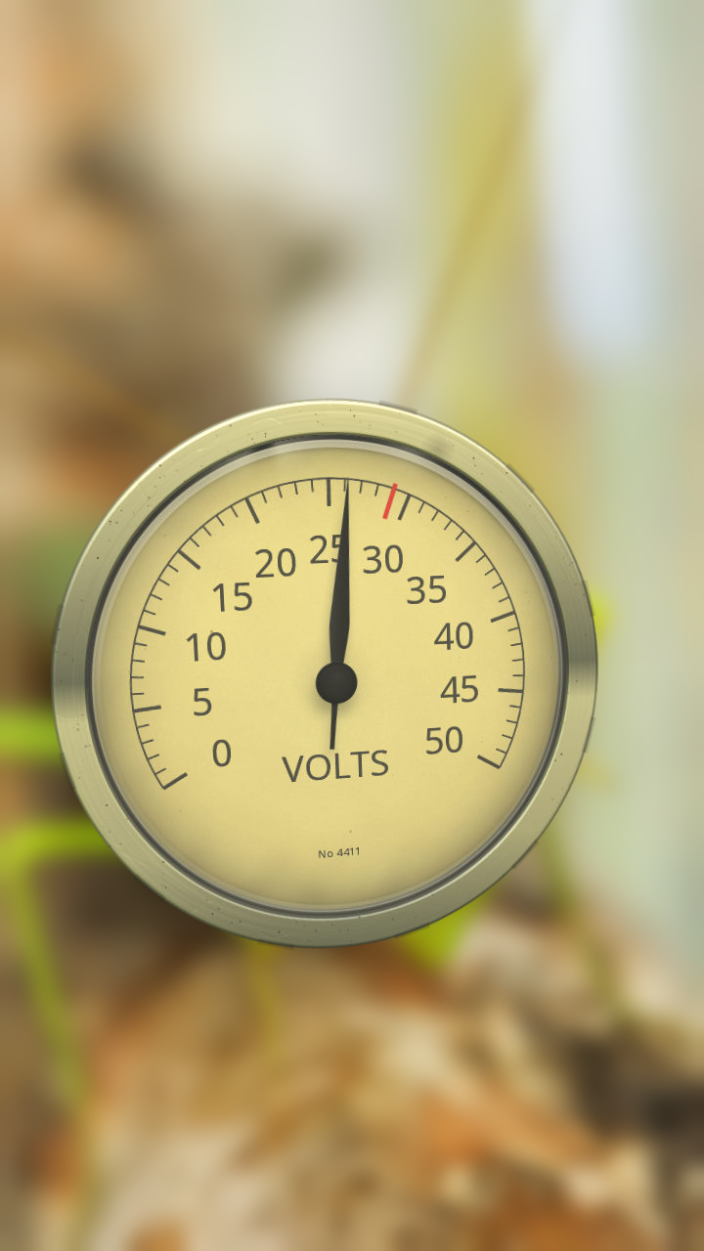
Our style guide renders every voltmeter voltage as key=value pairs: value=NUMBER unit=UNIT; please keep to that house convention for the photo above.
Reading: value=26 unit=V
